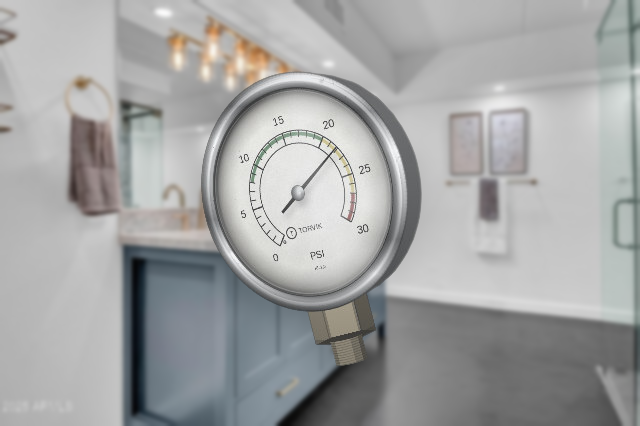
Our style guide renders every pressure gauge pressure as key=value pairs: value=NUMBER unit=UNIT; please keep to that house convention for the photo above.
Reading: value=22 unit=psi
